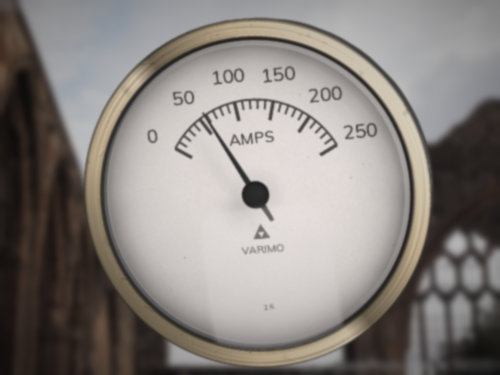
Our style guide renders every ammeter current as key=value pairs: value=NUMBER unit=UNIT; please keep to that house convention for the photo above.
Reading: value=60 unit=A
